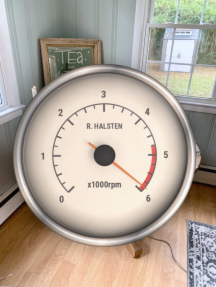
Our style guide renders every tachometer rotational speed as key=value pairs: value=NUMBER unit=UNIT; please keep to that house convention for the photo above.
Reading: value=5875 unit=rpm
